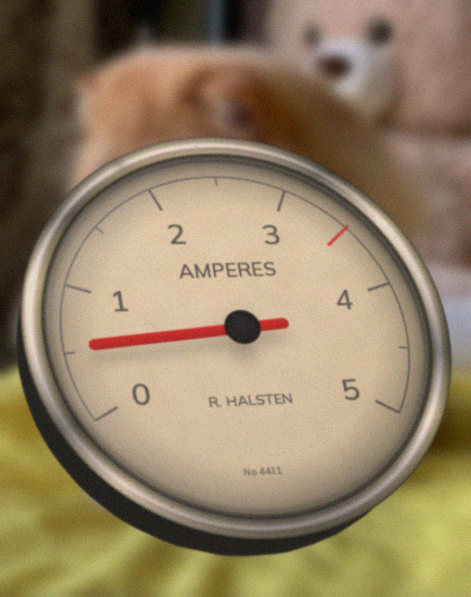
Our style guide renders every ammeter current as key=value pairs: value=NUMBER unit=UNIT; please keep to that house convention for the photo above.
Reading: value=0.5 unit=A
